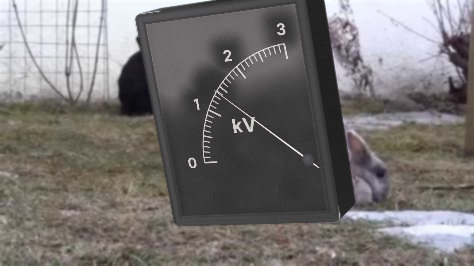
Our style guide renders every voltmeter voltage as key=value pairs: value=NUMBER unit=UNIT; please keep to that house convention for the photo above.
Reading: value=1.4 unit=kV
